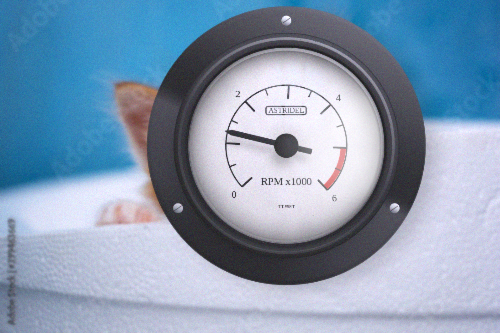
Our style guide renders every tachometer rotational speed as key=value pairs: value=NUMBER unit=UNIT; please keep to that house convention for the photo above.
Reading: value=1250 unit=rpm
